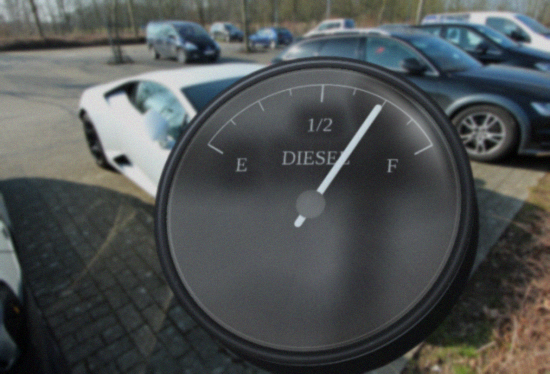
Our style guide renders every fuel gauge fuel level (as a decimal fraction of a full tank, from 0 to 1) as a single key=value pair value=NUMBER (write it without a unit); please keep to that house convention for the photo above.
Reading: value=0.75
